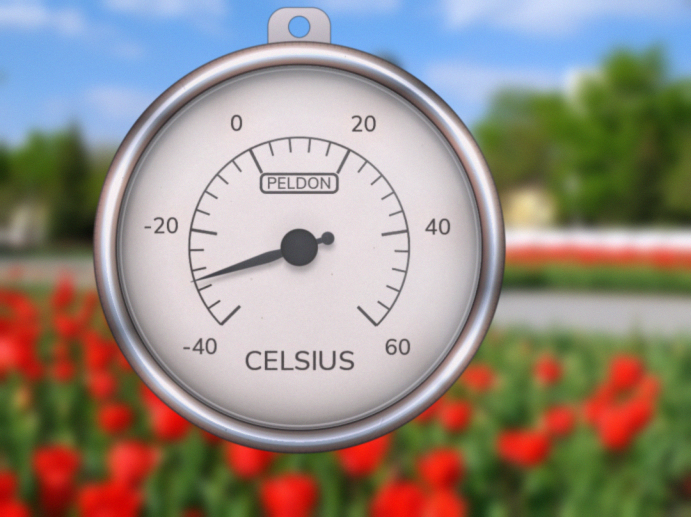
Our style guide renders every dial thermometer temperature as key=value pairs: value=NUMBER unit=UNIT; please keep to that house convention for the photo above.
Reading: value=-30 unit=°C
